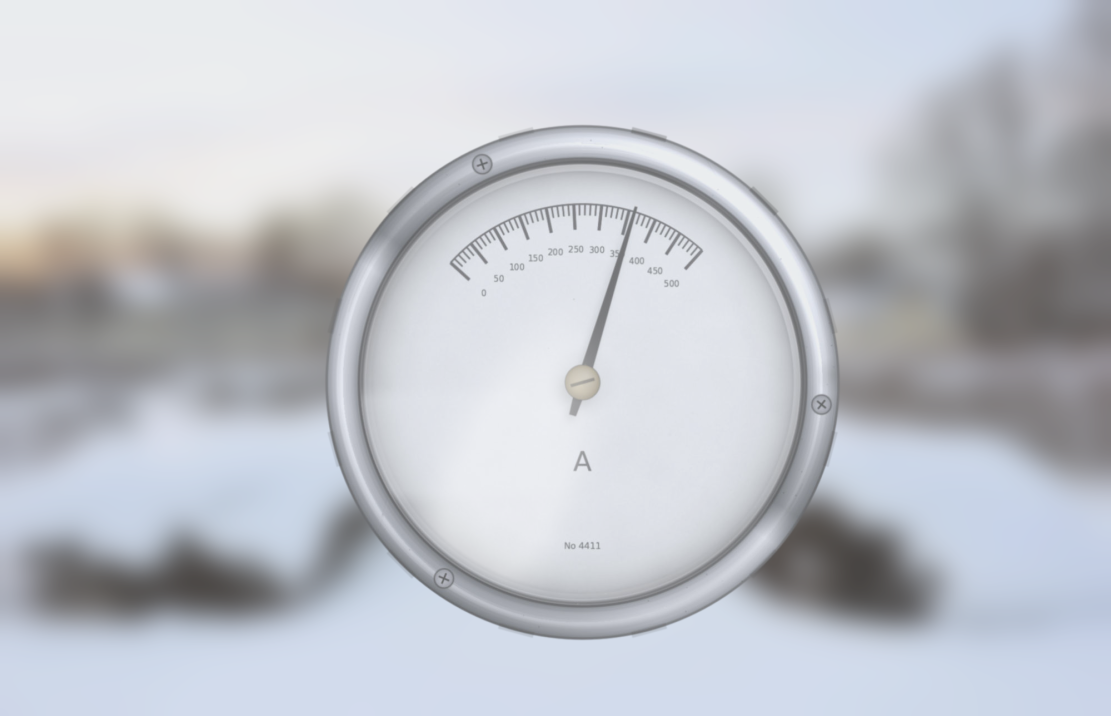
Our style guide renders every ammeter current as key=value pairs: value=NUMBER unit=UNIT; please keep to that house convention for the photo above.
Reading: value=360 unit=A
